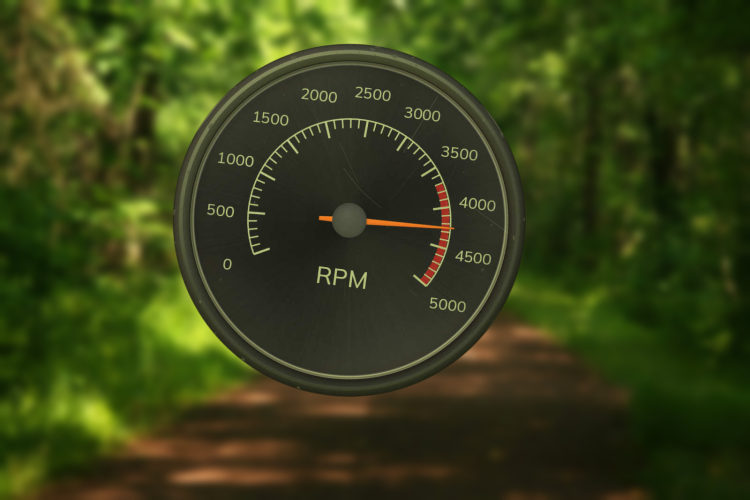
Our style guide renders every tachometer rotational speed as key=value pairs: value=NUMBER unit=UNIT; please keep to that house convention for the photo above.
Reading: value=4250 unit=rpm
